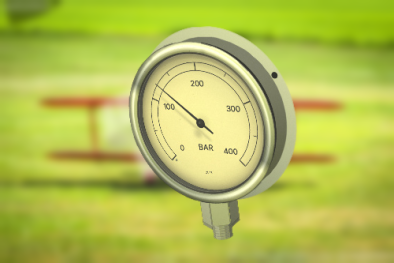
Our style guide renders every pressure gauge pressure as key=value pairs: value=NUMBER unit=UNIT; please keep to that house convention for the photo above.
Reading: value=125 unit=bar
